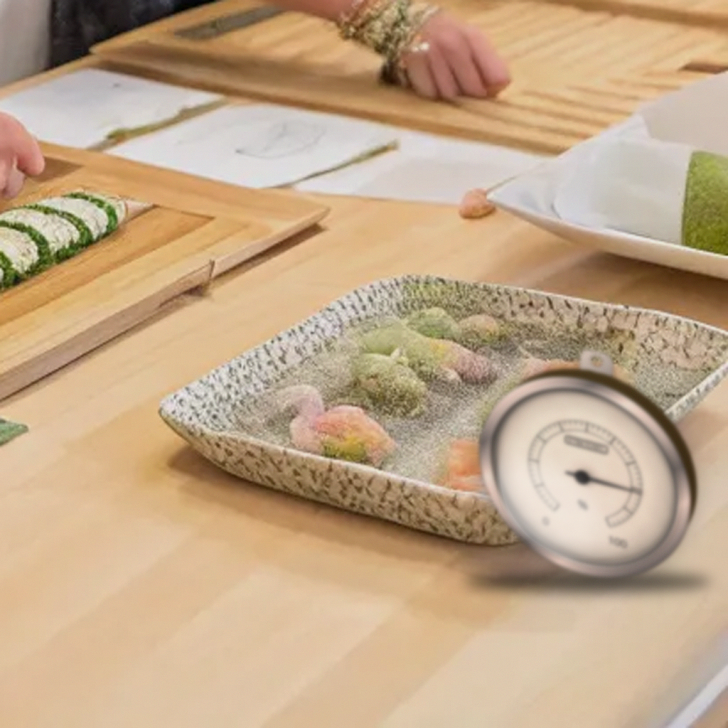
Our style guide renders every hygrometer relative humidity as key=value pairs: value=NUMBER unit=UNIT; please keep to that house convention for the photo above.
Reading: value=80 unit=%
